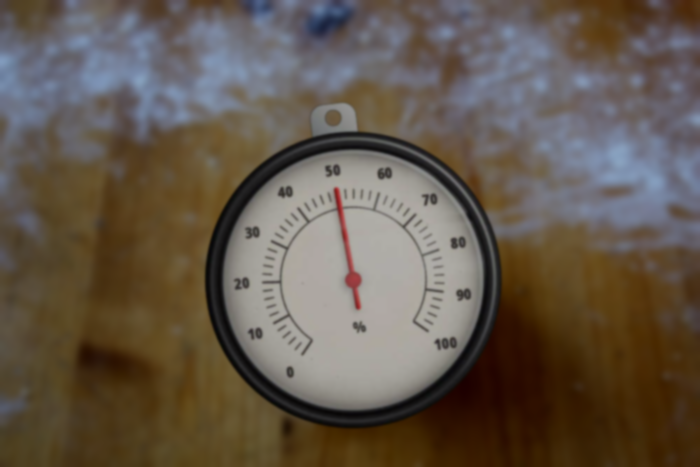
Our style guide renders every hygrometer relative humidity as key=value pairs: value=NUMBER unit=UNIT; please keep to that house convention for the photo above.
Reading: value=50 unit=%
